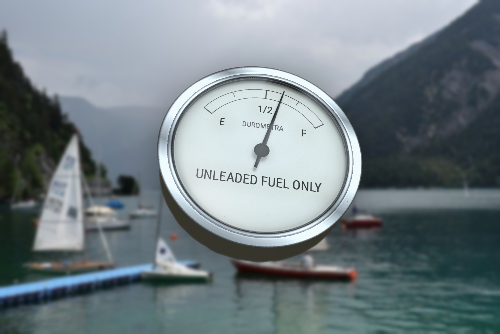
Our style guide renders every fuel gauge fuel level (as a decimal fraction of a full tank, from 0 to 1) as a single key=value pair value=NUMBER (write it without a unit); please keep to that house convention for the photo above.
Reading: value=0.625
